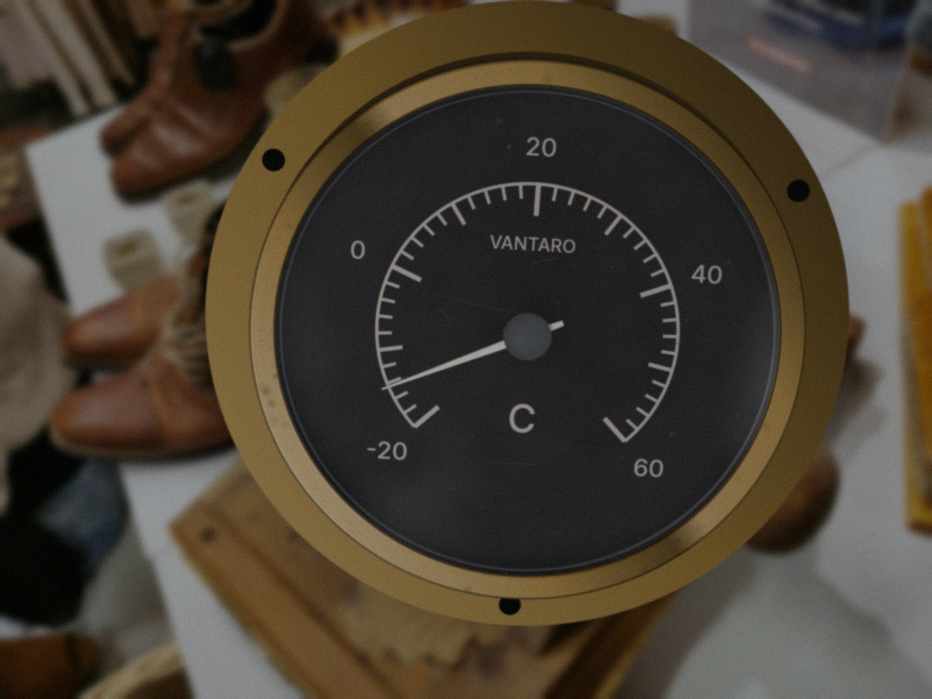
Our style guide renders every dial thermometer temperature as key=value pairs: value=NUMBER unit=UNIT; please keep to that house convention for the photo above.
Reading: value=-14 unit=°C
